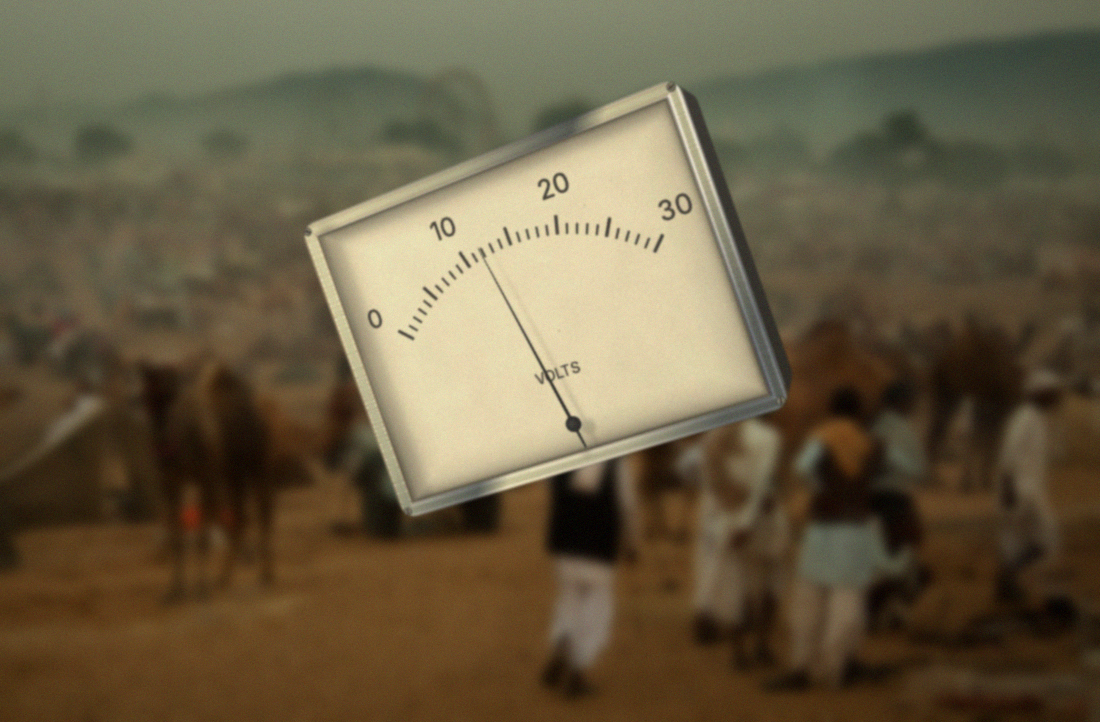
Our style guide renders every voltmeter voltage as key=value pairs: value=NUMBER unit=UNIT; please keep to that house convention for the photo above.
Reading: value=12 unit=V
